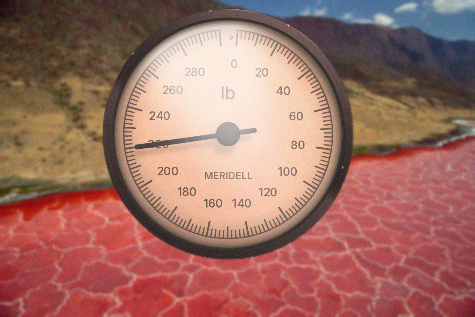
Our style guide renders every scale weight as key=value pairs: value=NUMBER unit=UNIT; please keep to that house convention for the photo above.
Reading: value=220 unit=lb
